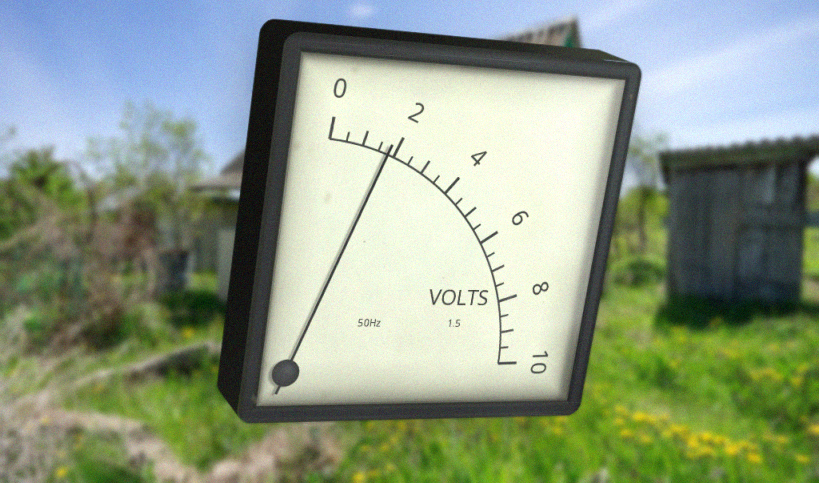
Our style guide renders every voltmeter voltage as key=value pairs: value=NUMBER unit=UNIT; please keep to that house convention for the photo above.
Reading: value=1.75 unit=V
